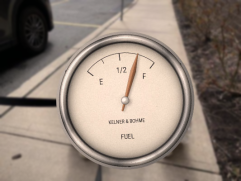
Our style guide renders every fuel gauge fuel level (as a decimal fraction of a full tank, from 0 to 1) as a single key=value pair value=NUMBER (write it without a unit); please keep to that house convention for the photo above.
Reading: value=0.75
